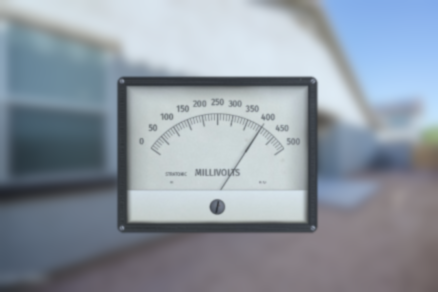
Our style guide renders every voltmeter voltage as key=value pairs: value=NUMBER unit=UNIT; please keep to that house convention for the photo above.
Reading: value=400 unit=mV
